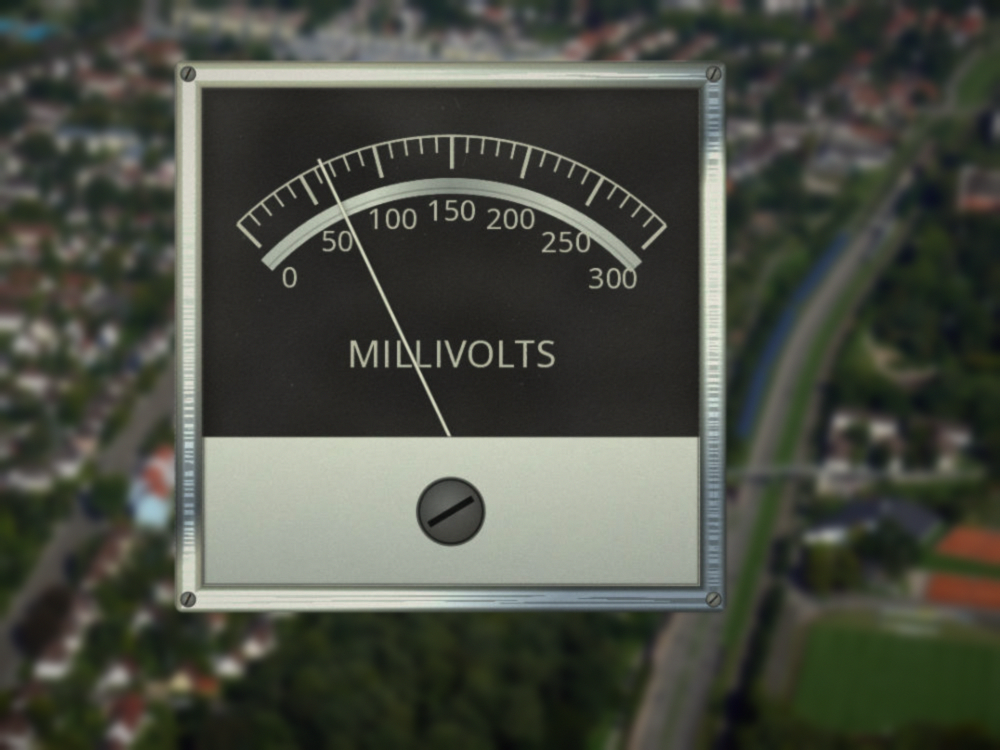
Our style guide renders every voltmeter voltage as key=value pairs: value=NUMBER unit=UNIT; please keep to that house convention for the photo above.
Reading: value=65 unit=mV
